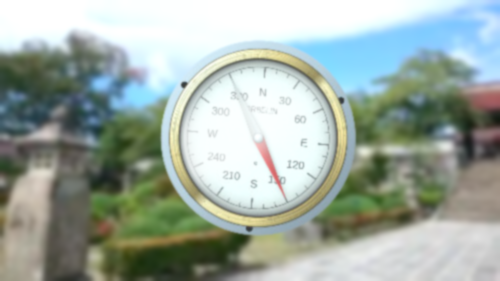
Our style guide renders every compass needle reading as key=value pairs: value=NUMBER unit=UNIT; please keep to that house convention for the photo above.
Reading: value=150 unit=°
